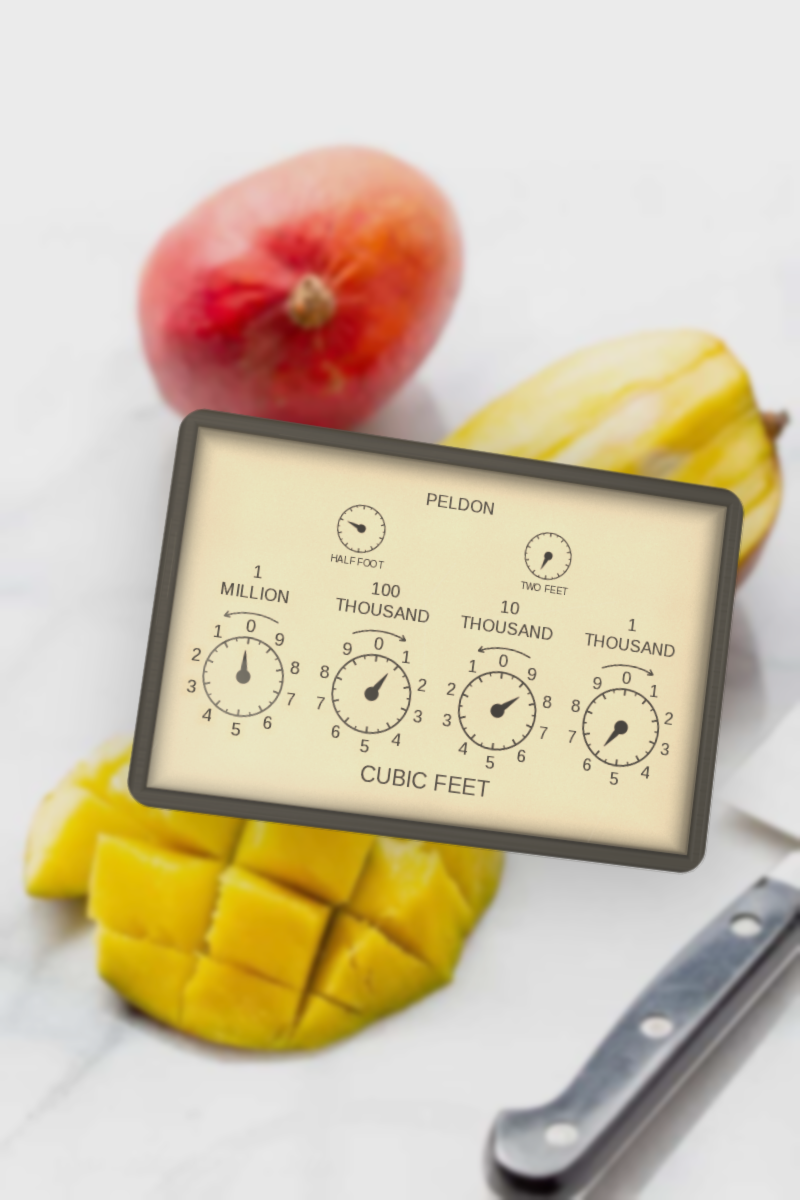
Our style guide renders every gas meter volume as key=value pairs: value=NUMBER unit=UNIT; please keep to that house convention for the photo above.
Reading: value=8600 unit=ft³
